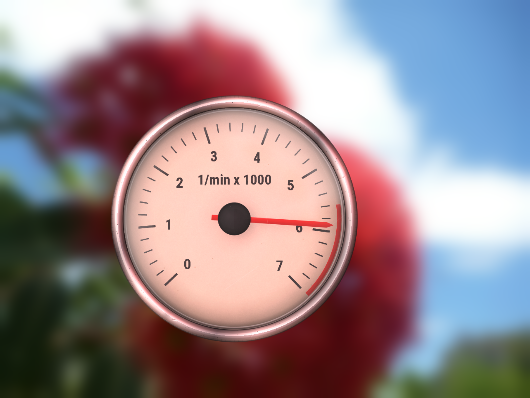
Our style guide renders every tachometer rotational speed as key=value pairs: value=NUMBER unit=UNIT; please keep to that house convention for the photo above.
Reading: value=5900 unit=rpm
